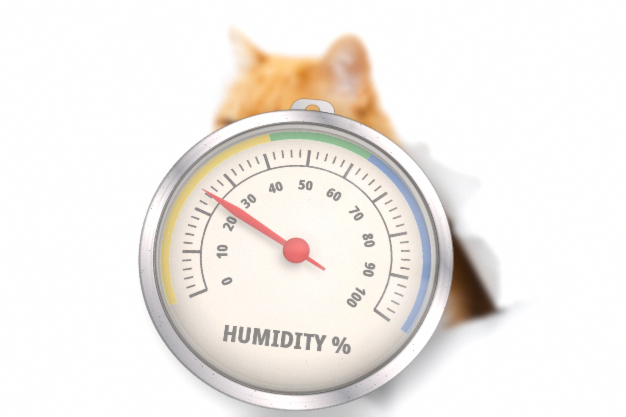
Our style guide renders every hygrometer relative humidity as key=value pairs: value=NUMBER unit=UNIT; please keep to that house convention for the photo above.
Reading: value=24 unit=%
